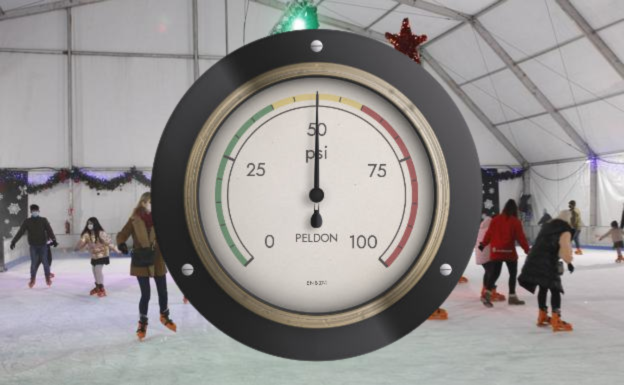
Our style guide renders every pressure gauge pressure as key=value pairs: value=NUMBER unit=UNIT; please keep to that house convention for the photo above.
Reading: value=50 unit=psi
